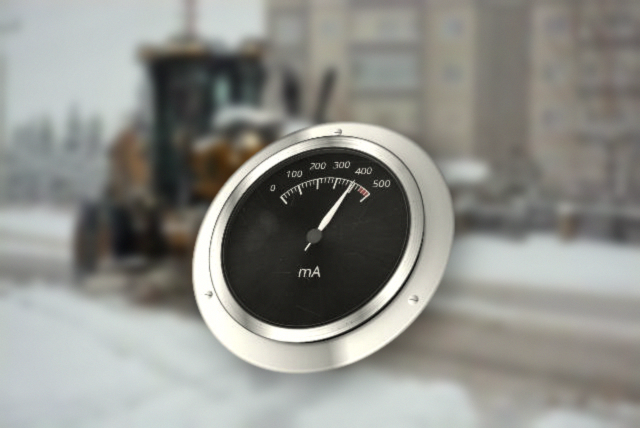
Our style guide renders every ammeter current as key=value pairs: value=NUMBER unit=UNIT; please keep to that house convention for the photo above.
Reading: value=400 unit=mA
